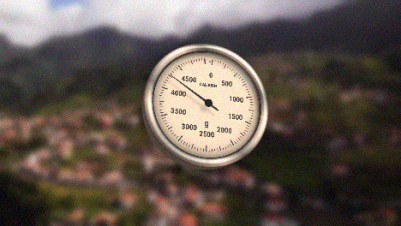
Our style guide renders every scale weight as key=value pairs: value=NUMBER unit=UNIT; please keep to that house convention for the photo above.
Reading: value=4250 unit=g
